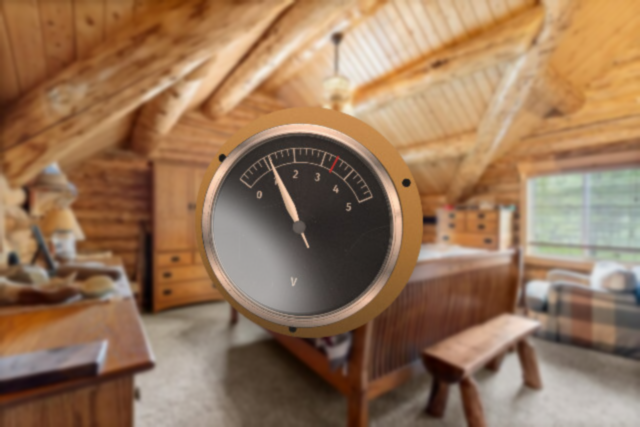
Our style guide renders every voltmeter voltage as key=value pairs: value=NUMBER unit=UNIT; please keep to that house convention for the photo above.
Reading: value=1.2 unit=V
